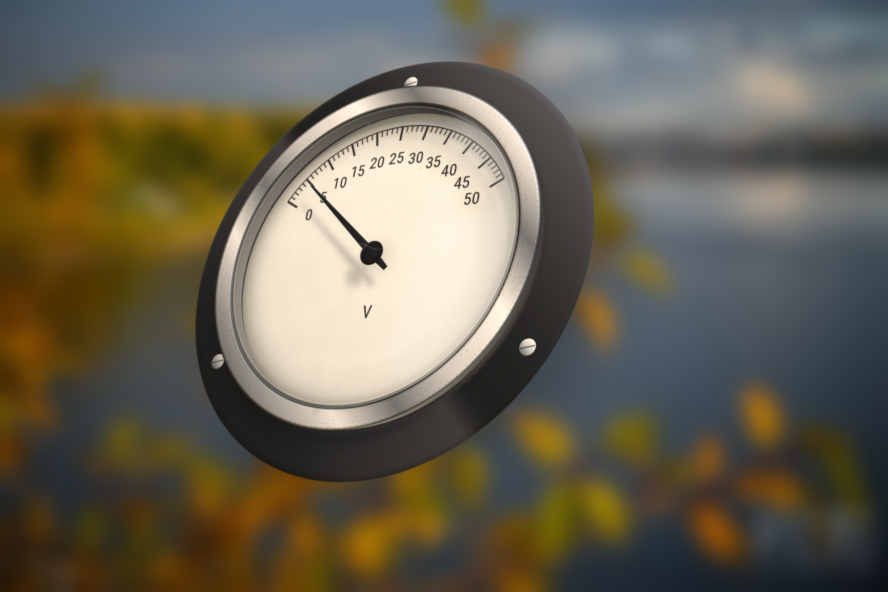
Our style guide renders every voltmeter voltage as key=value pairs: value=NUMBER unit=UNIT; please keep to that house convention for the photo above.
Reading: value=5 unit=V
